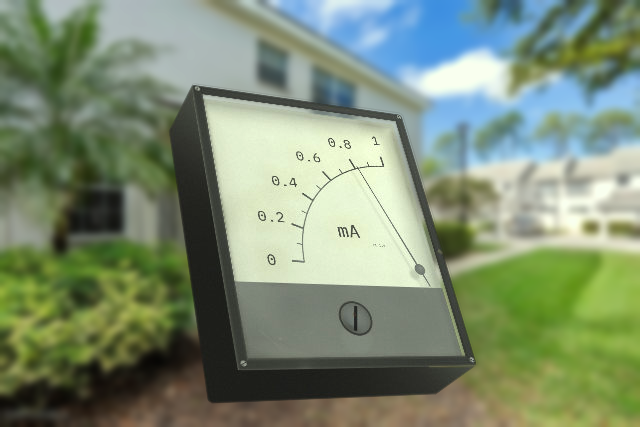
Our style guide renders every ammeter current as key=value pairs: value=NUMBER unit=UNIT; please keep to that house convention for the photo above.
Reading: value=0.8 unit=mA
